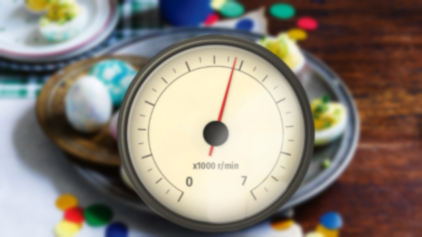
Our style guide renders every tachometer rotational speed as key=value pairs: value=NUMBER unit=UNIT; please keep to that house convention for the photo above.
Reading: value=3875 unit=rpm
